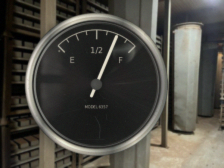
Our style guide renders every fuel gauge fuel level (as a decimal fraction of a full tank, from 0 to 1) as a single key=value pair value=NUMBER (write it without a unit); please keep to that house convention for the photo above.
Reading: value=0.75
